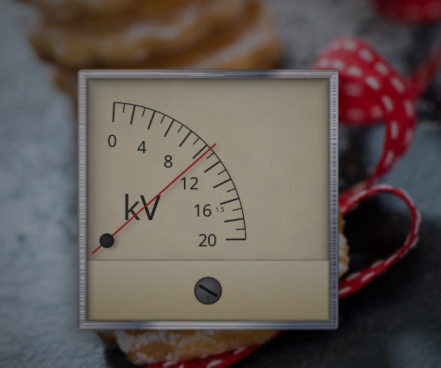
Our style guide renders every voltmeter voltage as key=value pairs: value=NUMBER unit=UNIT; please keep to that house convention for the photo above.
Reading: value=10.5 unit=kV
